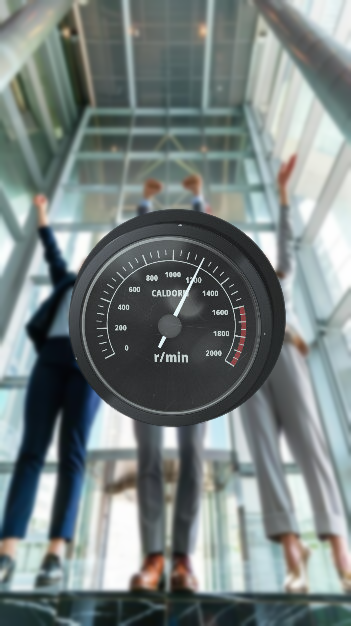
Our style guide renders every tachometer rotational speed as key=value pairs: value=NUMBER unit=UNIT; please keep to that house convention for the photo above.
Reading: value=1200 unit=rpm
